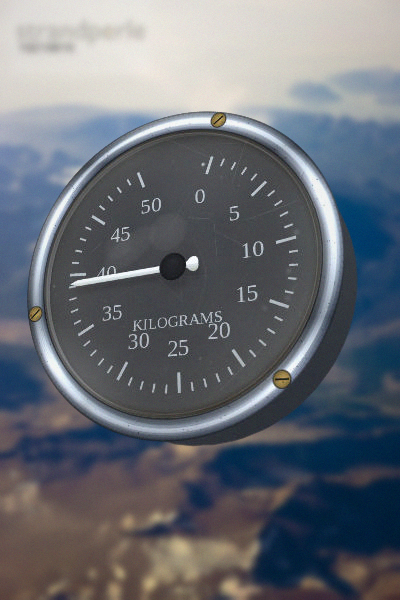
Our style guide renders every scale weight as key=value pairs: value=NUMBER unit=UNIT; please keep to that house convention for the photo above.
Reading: value=39 unit=kg
